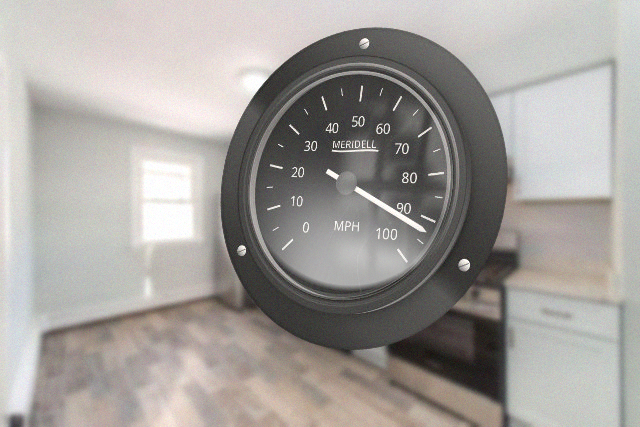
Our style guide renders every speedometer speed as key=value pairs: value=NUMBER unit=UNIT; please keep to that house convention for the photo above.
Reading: value=92.5 unit=mph
